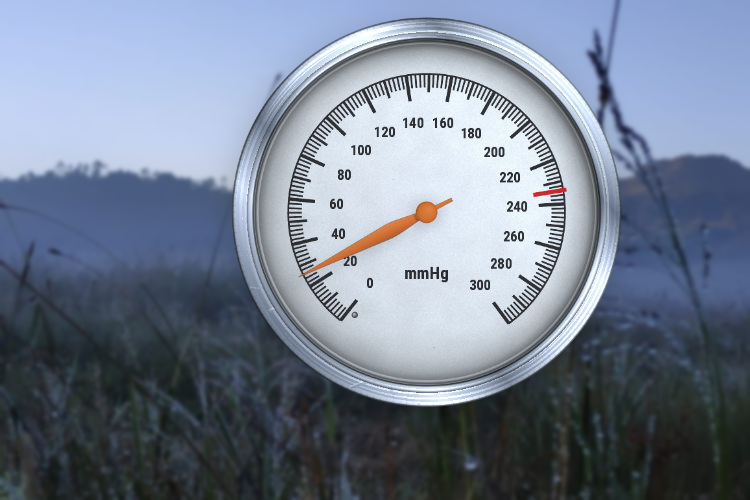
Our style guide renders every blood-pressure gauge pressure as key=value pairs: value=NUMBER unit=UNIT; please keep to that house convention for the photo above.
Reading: value=26 unit=mmHg
